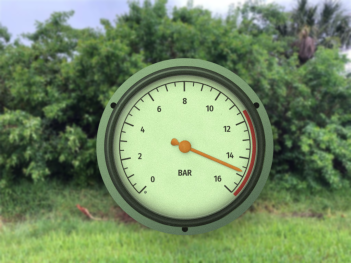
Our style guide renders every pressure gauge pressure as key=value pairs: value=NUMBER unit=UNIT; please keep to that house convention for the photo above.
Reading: value=14.75 unit=bar
